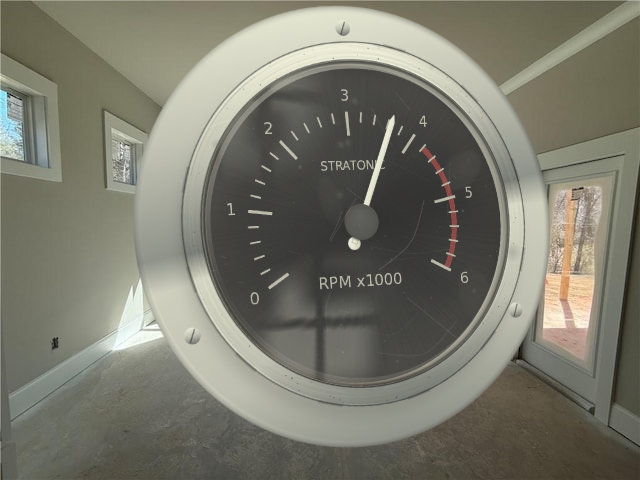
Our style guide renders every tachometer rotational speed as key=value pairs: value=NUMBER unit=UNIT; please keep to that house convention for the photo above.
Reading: value=3600 unit=rpm
